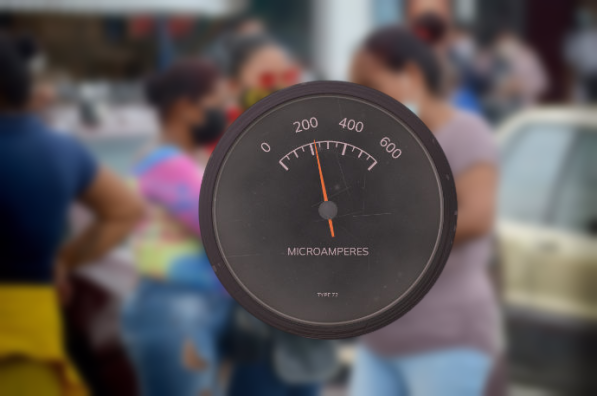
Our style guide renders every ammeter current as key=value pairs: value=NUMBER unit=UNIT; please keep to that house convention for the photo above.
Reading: value=225 unit=µA
